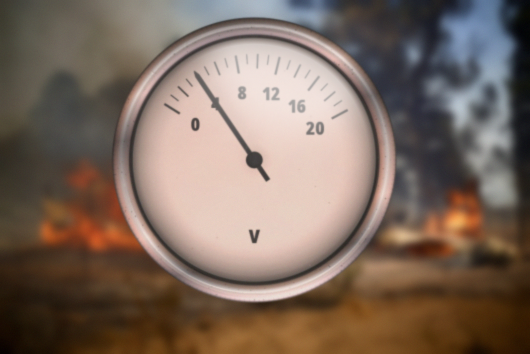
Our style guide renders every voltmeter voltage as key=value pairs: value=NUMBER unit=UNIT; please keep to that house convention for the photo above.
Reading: value=4 unit=V
